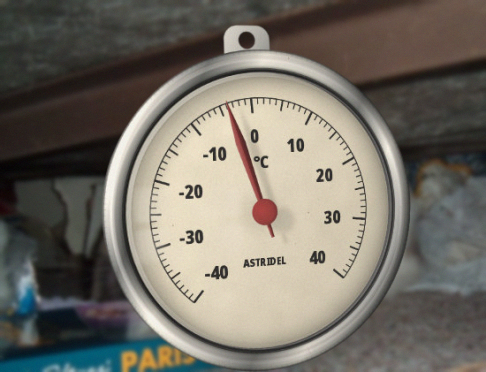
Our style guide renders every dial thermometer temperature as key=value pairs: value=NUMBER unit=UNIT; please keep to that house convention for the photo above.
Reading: value=-4 unit=°C
